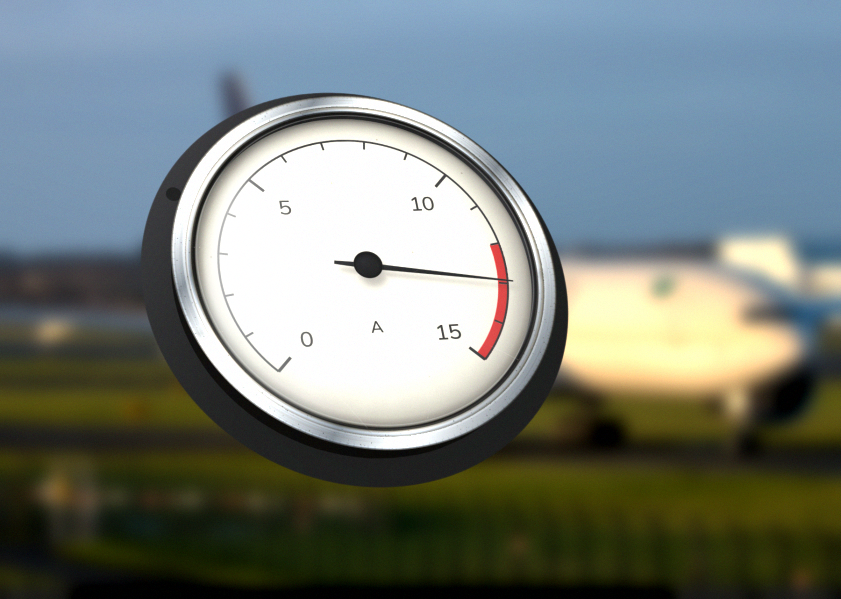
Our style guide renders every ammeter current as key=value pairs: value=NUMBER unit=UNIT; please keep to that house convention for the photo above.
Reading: value=13 unit=A
